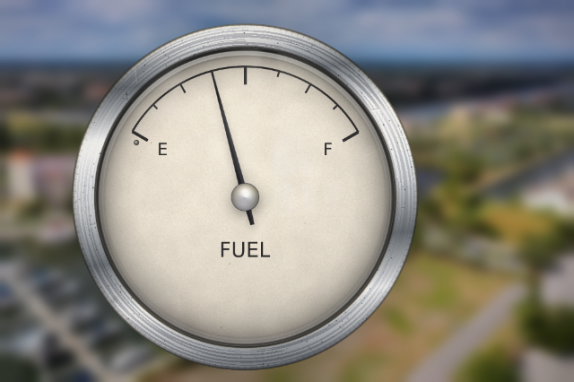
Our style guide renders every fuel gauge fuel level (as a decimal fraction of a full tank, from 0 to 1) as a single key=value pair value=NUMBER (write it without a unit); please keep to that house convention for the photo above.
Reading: value=0.375
